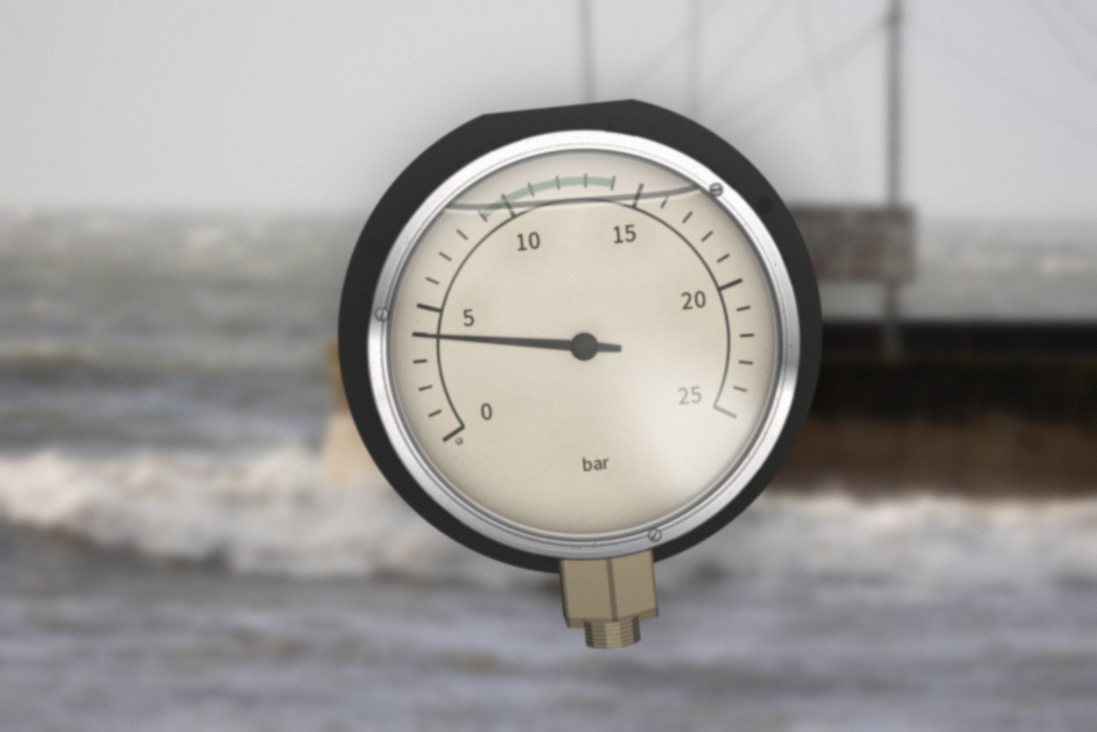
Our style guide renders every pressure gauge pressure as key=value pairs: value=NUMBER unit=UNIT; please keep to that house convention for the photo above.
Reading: value=4 unit=bar
